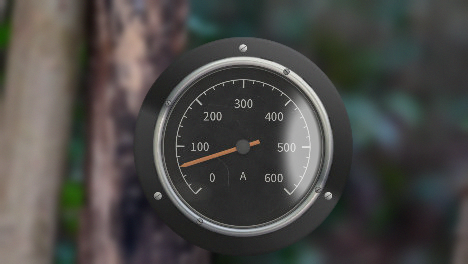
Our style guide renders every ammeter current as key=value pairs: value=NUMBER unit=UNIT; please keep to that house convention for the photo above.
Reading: value=60 unit=A
